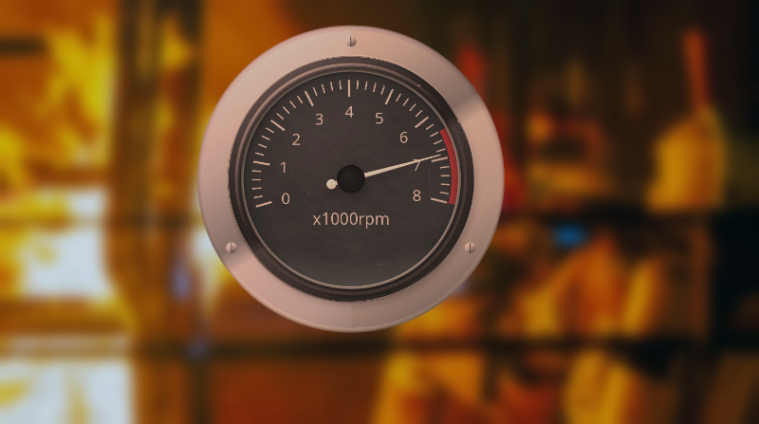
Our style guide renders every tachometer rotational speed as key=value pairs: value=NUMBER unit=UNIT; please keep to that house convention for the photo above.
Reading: value=6900 unit=rpm
